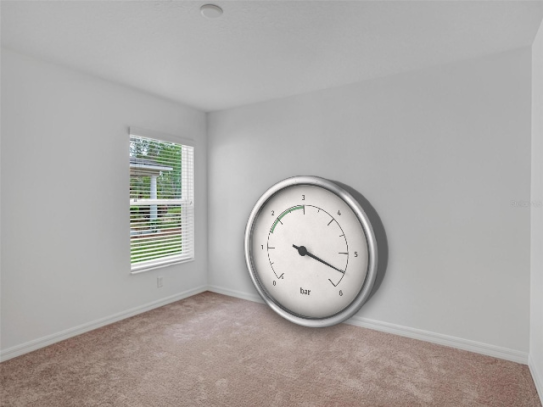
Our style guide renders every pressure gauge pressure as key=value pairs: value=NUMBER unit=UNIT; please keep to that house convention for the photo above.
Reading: value=5.5 unit=bar
